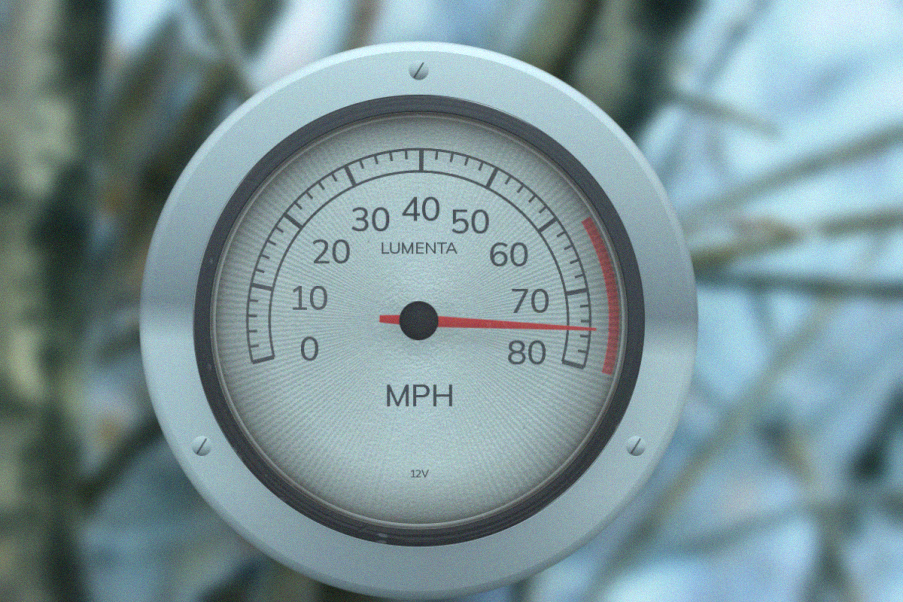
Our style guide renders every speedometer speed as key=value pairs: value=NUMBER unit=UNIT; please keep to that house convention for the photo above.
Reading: value=75 unit=mph
